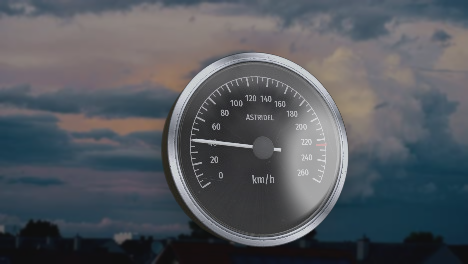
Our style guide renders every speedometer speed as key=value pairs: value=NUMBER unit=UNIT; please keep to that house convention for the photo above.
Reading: value=40 unit=km/h
